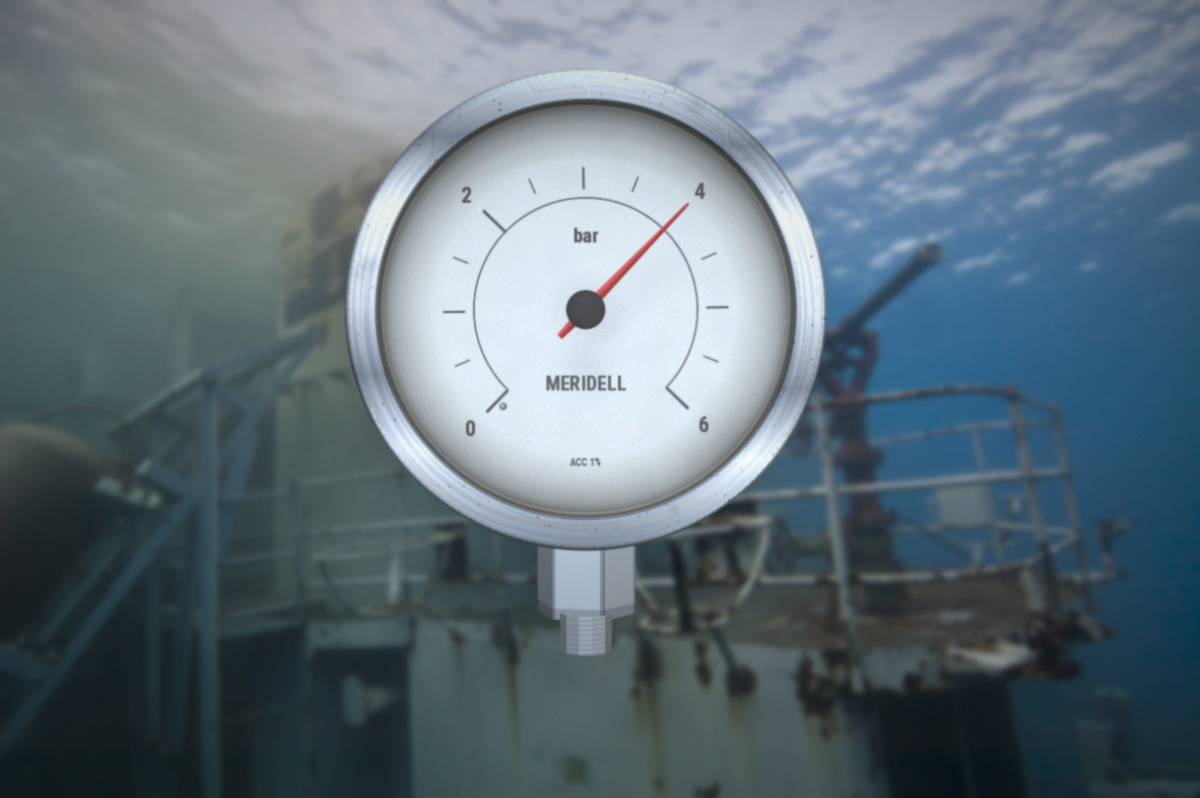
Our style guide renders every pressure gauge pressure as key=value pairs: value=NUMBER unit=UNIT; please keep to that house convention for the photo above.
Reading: value=4 unit=bar
